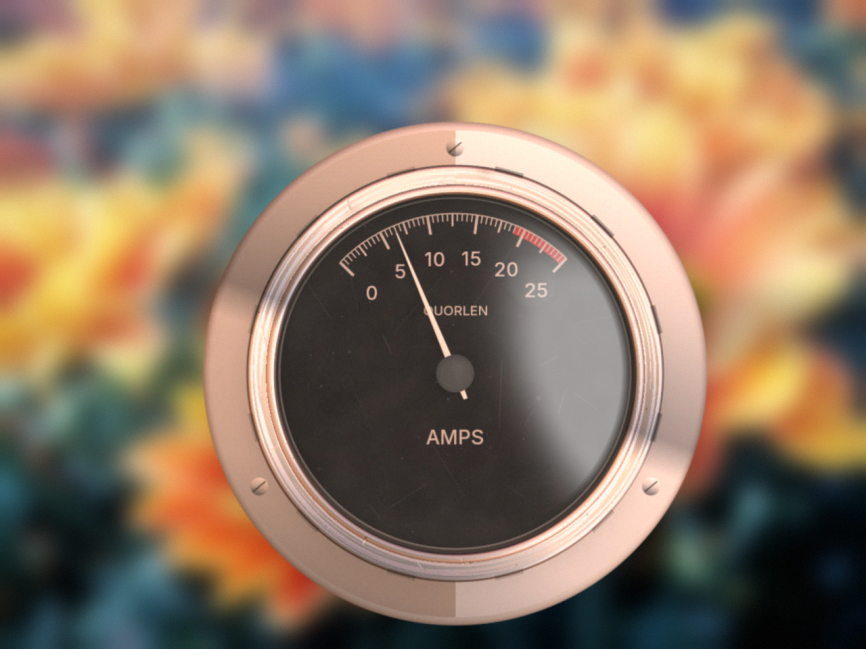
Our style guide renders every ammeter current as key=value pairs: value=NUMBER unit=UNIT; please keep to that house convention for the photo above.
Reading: value=6.5 unit=A
